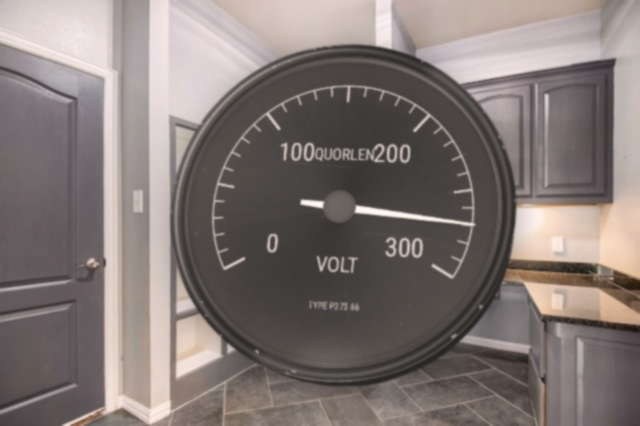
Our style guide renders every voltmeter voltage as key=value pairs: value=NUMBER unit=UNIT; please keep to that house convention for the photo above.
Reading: value=270 unit=V
